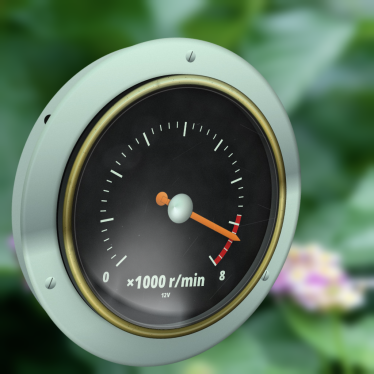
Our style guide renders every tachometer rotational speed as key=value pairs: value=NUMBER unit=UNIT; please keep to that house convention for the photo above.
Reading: value=7300 unit=rpm
